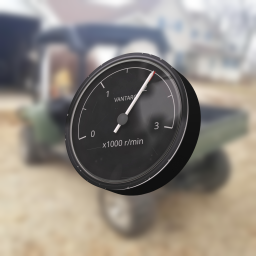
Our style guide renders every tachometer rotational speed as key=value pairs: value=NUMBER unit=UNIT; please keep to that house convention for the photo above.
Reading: value=2000 unit=rpm
